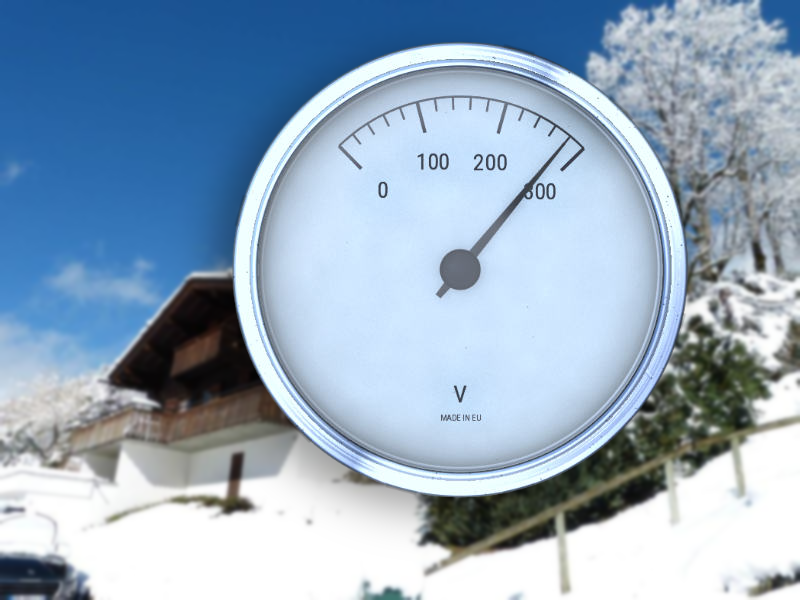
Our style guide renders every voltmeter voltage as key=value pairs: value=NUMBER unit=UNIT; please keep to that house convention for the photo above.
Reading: value=280 unit=V
